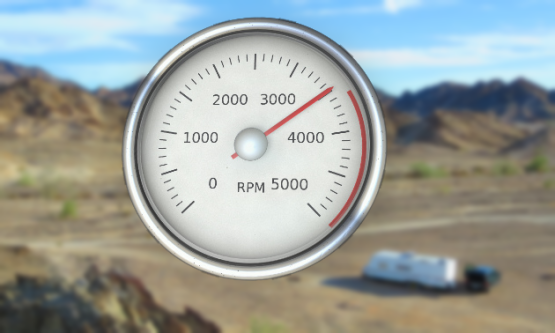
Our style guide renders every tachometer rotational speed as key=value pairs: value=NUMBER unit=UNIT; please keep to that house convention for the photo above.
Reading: value=3500 unit=rpm
